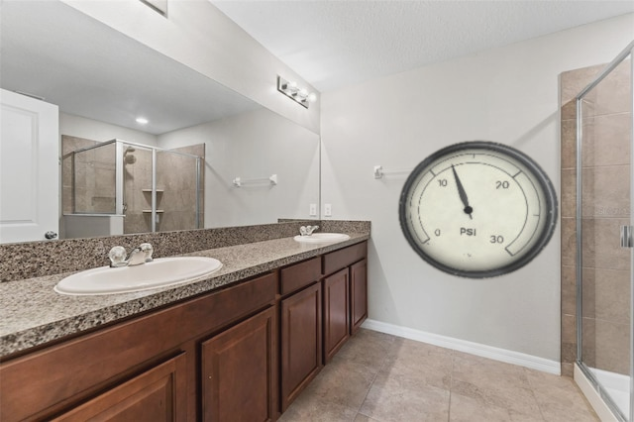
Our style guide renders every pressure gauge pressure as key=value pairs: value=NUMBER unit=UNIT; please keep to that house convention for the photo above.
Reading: value=12.5 unit=psi
